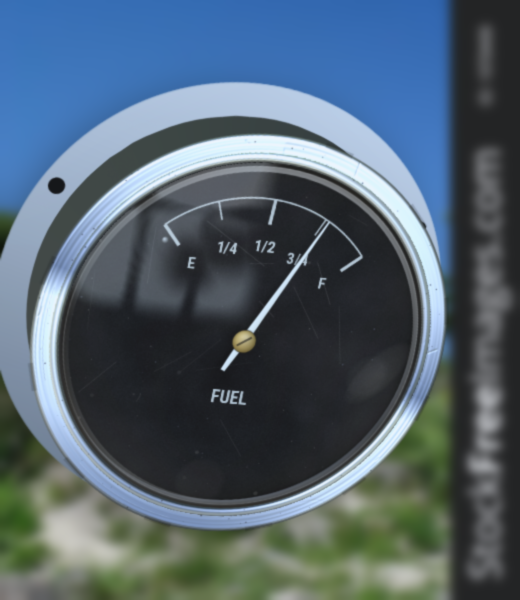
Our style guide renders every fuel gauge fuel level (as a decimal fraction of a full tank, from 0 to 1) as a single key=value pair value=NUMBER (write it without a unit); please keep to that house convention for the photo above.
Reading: value=0.75
